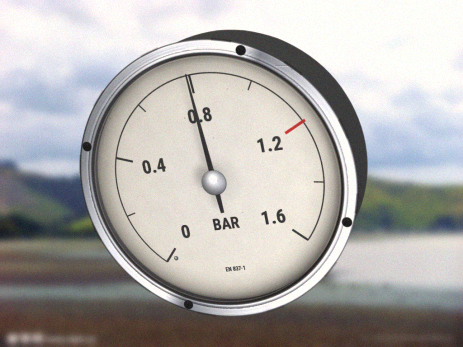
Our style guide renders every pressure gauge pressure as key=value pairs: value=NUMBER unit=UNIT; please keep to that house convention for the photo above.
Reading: value=0.8 unit=bar
